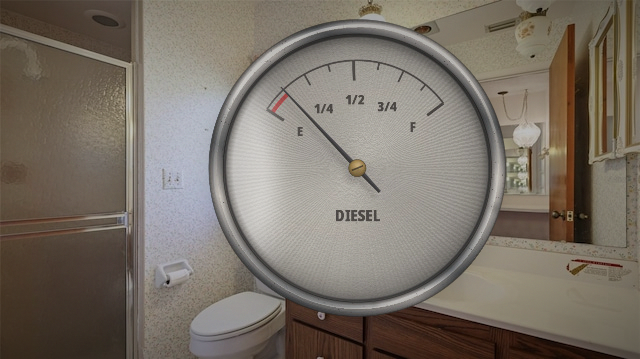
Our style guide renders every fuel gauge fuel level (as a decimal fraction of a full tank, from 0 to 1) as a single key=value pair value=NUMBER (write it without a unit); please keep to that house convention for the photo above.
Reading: value=0.125
